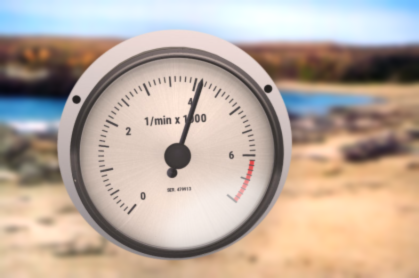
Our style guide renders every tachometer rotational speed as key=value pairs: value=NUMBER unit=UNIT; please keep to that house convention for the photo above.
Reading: value=4100 unit=rpm
